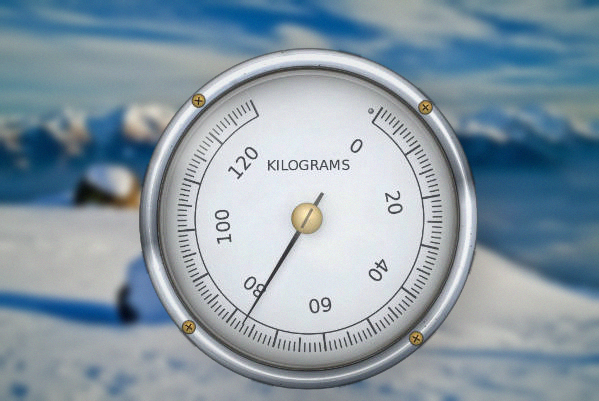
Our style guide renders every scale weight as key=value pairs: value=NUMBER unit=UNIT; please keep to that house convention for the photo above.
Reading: value=77 unit=kg
